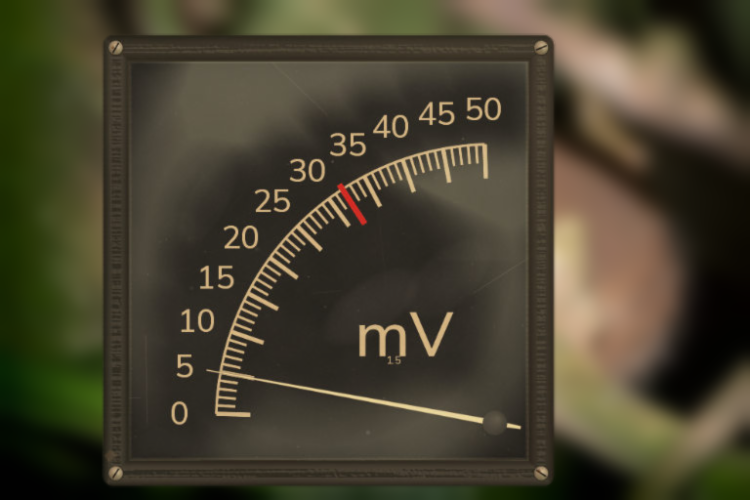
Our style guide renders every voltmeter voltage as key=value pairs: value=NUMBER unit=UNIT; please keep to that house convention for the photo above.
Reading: value=5 unit=mV
